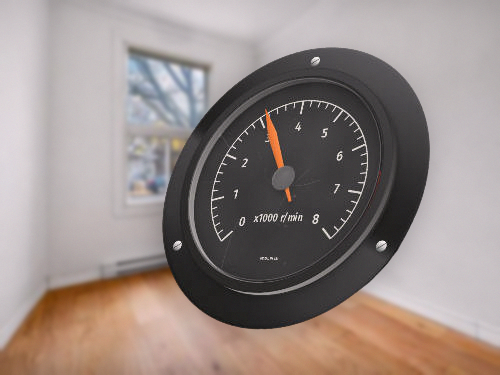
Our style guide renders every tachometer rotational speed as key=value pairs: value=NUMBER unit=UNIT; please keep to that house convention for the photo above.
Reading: value=3200 unit=rpm
